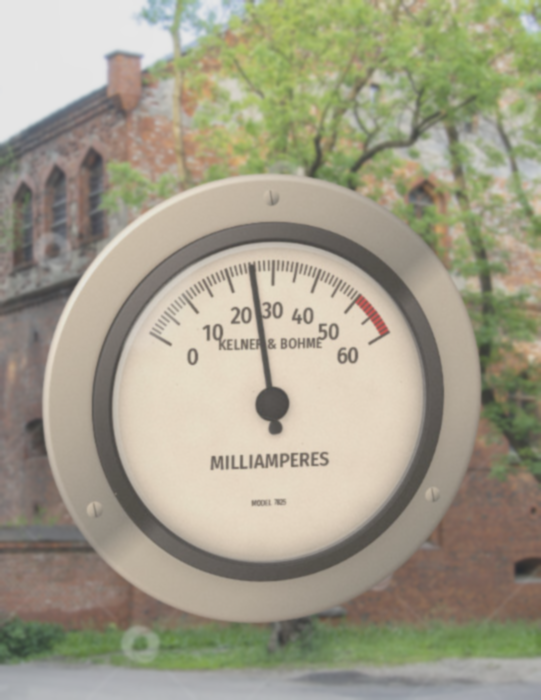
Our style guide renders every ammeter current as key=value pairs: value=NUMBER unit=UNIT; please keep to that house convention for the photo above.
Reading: value=25 unit=mA
